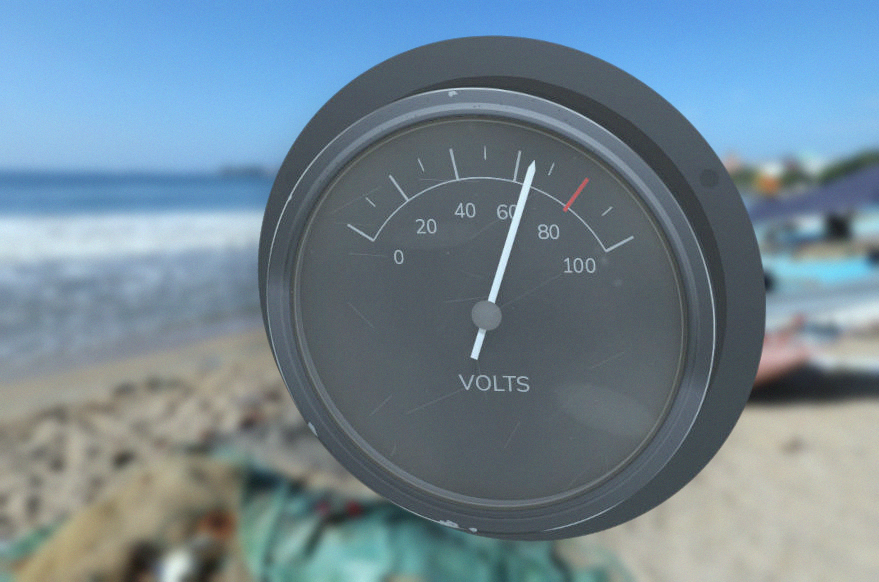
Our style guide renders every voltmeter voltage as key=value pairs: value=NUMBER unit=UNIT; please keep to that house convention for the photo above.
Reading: value=65 unit=V
